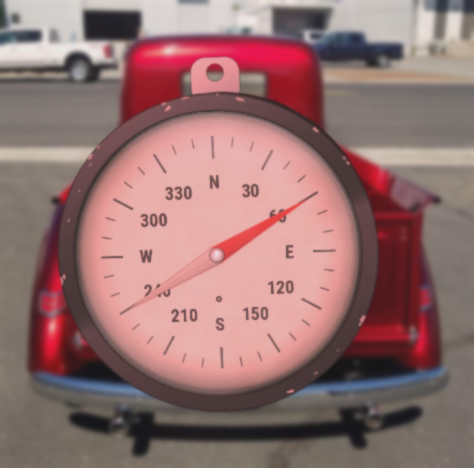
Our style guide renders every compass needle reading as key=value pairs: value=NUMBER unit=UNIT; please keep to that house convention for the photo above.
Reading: value=60 unit=°
